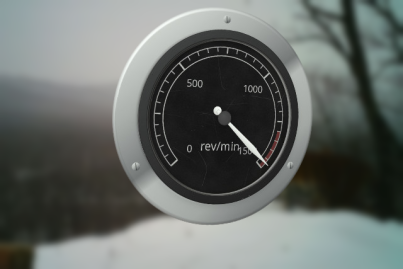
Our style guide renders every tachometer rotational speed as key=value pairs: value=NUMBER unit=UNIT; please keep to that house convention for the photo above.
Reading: value=1475 unit=rpm
